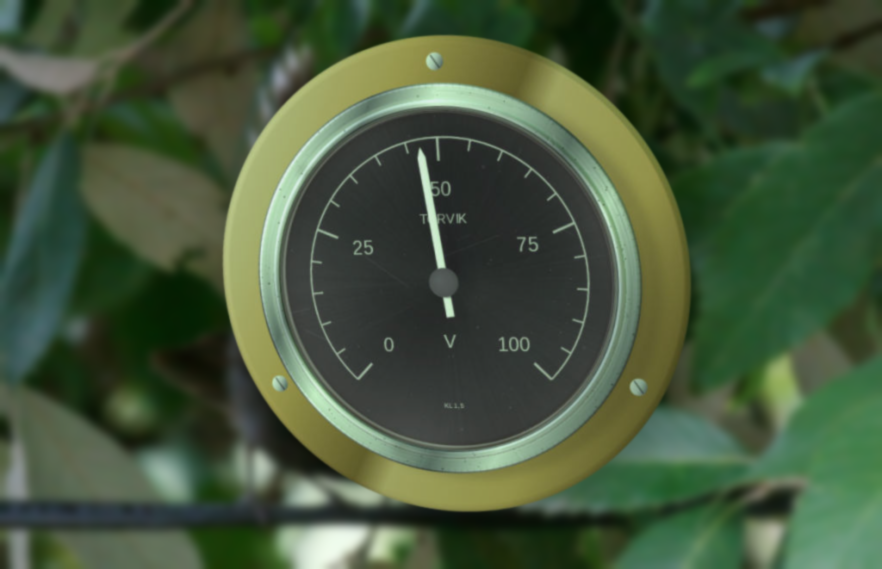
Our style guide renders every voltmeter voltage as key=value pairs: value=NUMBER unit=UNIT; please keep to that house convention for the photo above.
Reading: value=47.5 unit=V
